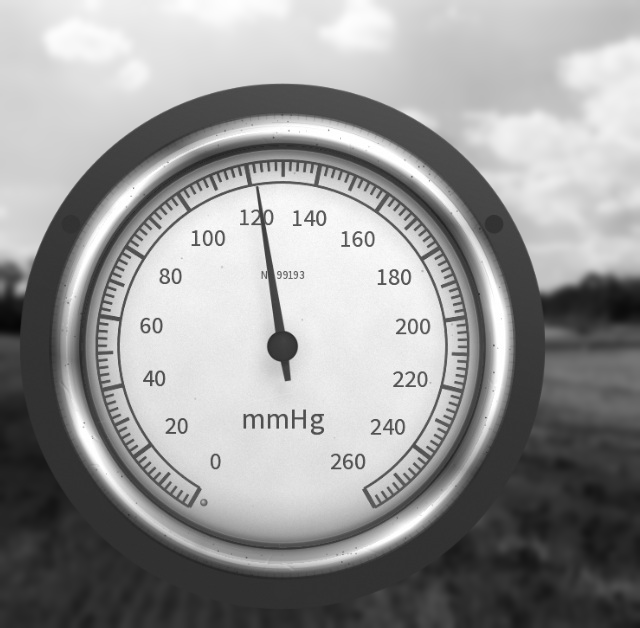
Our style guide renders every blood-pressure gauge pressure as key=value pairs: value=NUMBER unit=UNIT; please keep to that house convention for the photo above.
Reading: value=122 unit=mmHg
